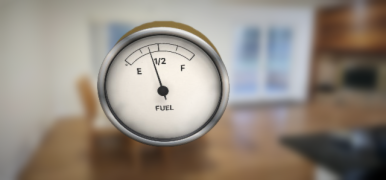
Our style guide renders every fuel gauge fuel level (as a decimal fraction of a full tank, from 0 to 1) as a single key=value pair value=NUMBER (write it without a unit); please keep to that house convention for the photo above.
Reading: value=0.375
